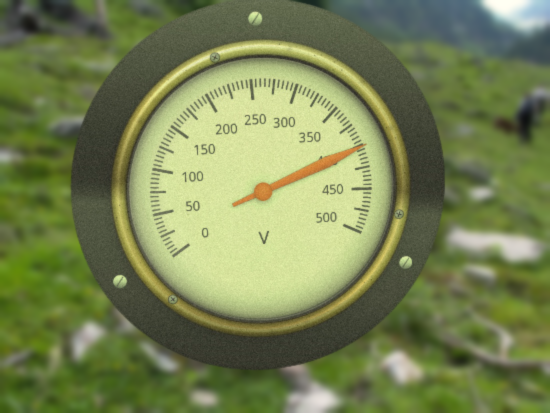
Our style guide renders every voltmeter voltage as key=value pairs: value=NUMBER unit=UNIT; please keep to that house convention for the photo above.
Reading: value=400 unit=V
